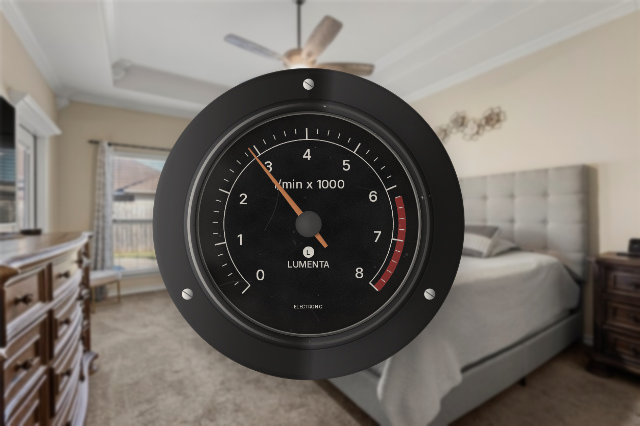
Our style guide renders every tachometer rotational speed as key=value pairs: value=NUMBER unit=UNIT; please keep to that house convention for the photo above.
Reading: value=2900 unit=rpm
